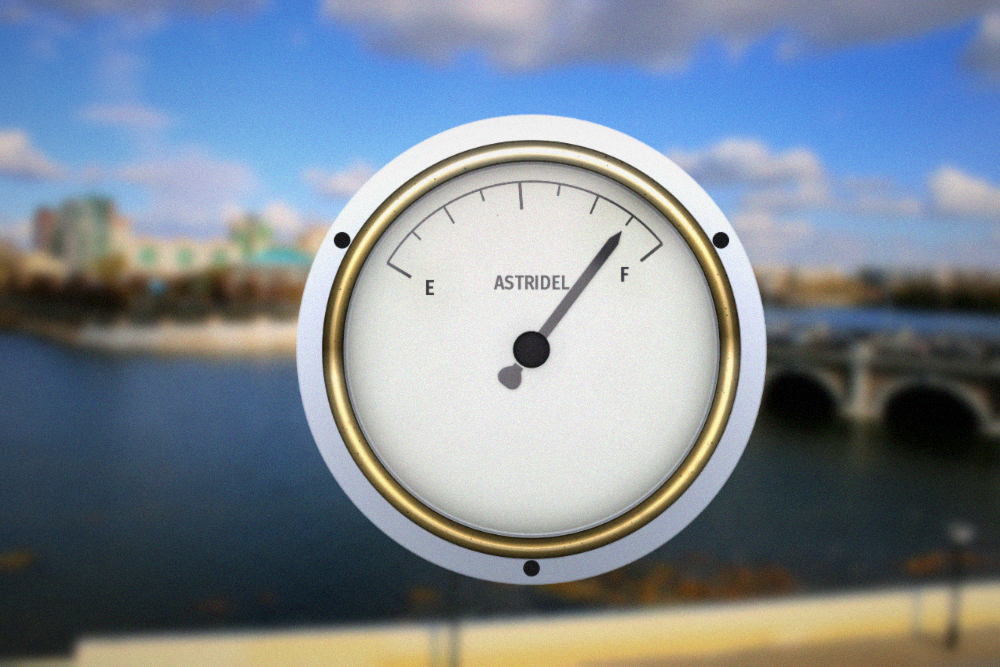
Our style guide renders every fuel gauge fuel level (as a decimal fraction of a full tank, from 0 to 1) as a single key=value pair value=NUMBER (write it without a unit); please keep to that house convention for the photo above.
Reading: value=0.875
